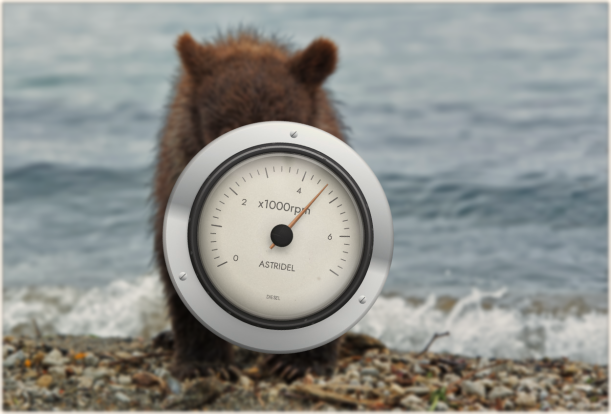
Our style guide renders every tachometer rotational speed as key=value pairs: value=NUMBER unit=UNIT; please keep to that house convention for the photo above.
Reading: value=4600 unit=rpm
